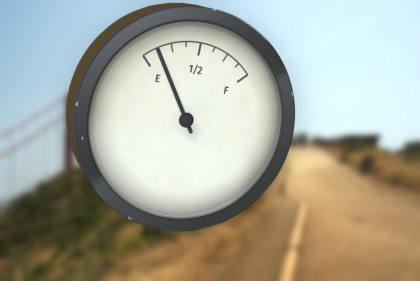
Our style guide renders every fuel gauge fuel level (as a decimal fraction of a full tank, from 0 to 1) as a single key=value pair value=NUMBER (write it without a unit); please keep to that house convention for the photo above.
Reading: value=0.125
